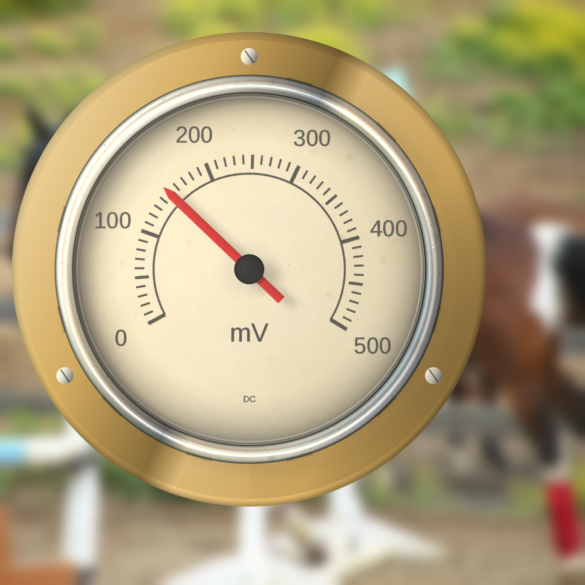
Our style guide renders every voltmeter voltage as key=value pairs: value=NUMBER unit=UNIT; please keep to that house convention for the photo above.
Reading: value=150 unit=mV
